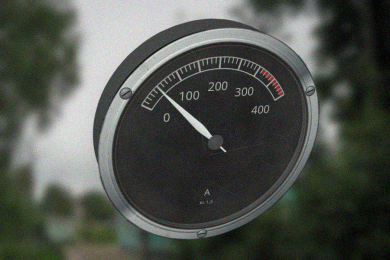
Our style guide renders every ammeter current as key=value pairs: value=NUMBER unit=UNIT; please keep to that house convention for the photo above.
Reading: value=50 unit=A
